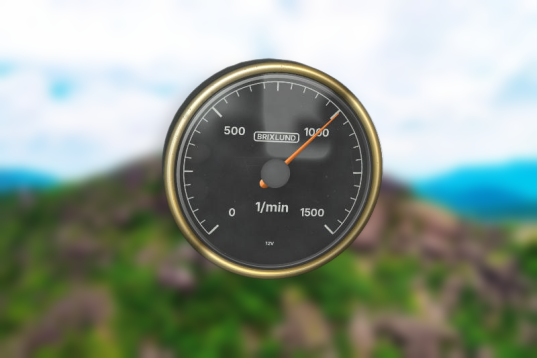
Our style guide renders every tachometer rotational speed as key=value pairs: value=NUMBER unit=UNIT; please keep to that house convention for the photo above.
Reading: value=1000 unit=rpm
